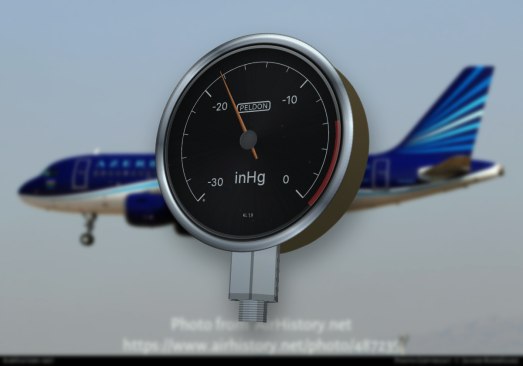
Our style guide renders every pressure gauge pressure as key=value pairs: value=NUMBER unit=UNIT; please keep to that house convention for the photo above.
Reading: value=-18 unit=inHg
